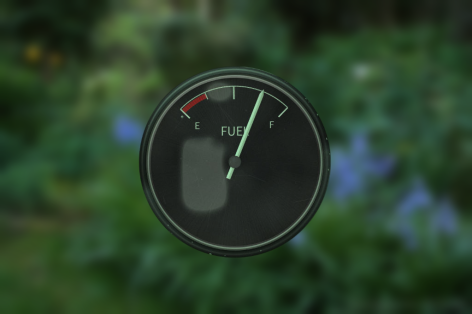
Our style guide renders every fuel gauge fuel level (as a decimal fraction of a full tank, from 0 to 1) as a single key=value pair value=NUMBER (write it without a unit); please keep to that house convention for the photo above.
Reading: value=0.75
